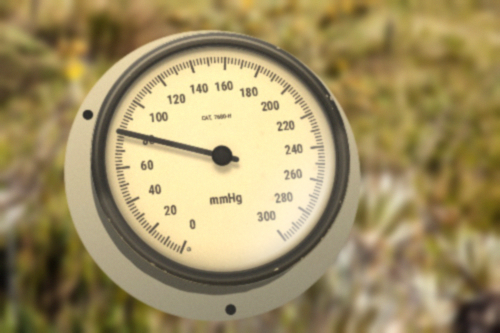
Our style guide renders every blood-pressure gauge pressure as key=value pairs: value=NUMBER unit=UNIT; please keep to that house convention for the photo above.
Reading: value=80 unit=mmHg
